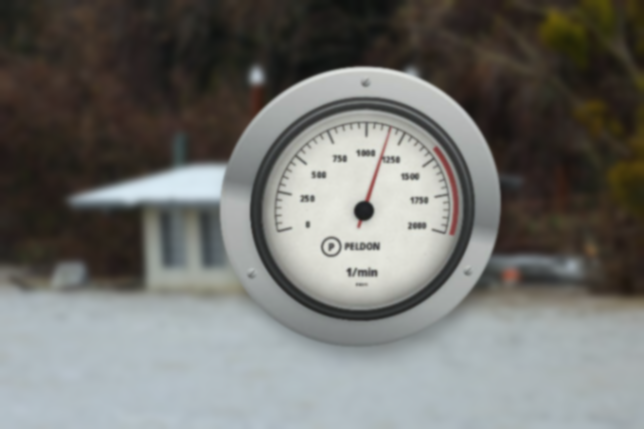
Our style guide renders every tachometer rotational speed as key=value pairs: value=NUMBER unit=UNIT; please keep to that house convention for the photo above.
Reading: value=1150 unit=rpm
